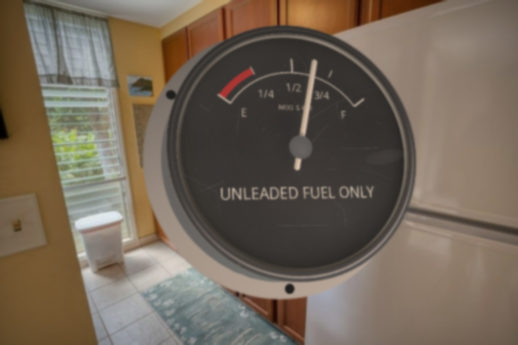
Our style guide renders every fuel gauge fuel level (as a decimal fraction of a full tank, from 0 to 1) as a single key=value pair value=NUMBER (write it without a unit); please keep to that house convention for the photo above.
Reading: value=0.625
